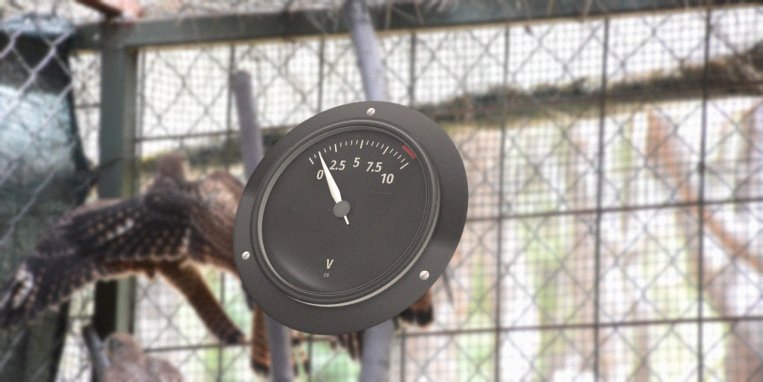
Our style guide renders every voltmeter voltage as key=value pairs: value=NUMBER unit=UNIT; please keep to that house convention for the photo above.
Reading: value=1 unit=V
